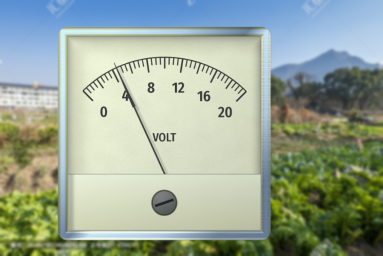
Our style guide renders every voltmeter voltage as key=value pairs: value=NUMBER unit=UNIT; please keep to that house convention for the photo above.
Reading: value=4.5 unit=V
